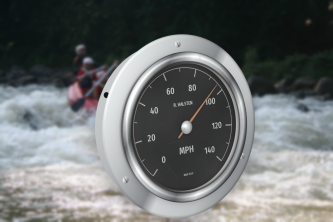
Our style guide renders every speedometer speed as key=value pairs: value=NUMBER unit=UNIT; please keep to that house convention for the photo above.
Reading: value=95 unit=mph
